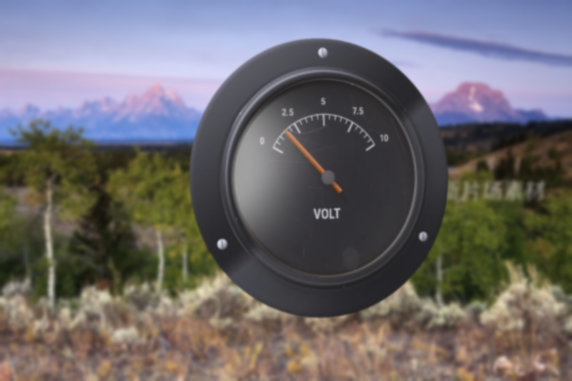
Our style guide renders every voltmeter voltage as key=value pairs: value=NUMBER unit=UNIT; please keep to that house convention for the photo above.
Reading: value=1.5 unit=V
